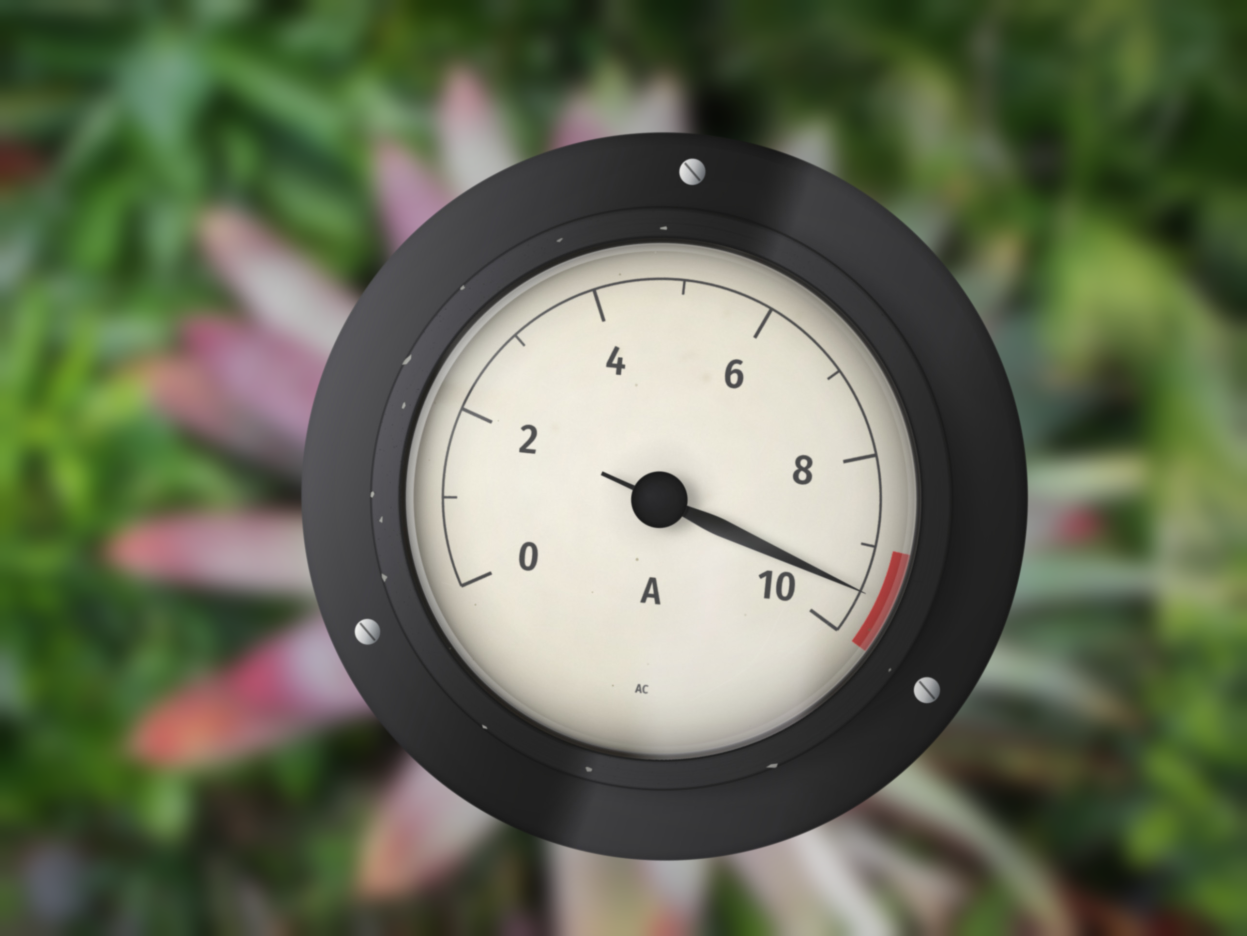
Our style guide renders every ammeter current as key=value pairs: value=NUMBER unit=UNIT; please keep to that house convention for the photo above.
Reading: value=9.5 unit=A
